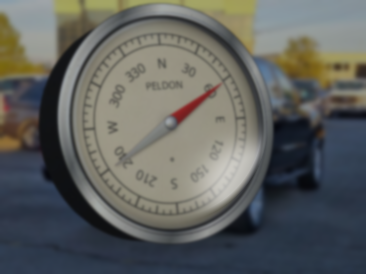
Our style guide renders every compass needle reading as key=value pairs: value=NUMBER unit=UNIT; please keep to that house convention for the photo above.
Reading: value=60 unit=°
